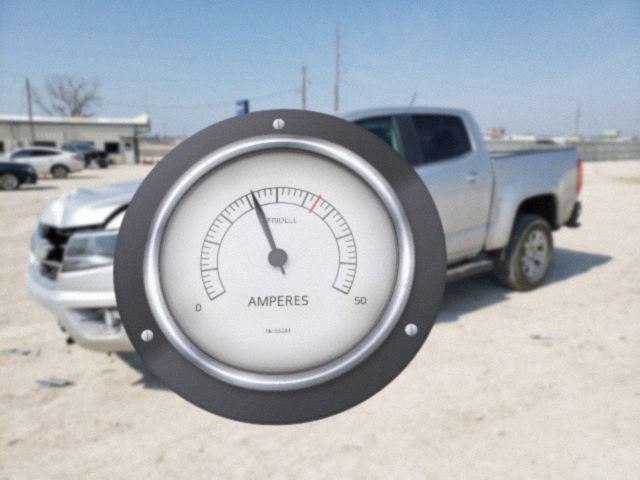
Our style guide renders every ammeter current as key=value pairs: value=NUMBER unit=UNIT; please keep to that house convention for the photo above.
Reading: value=21 unit=A
